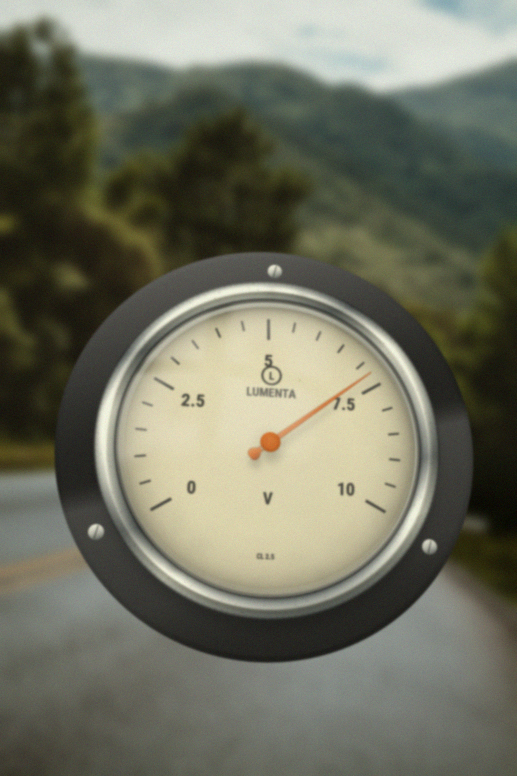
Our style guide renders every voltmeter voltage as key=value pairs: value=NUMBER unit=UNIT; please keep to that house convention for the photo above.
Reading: value=7.25 unit=V
